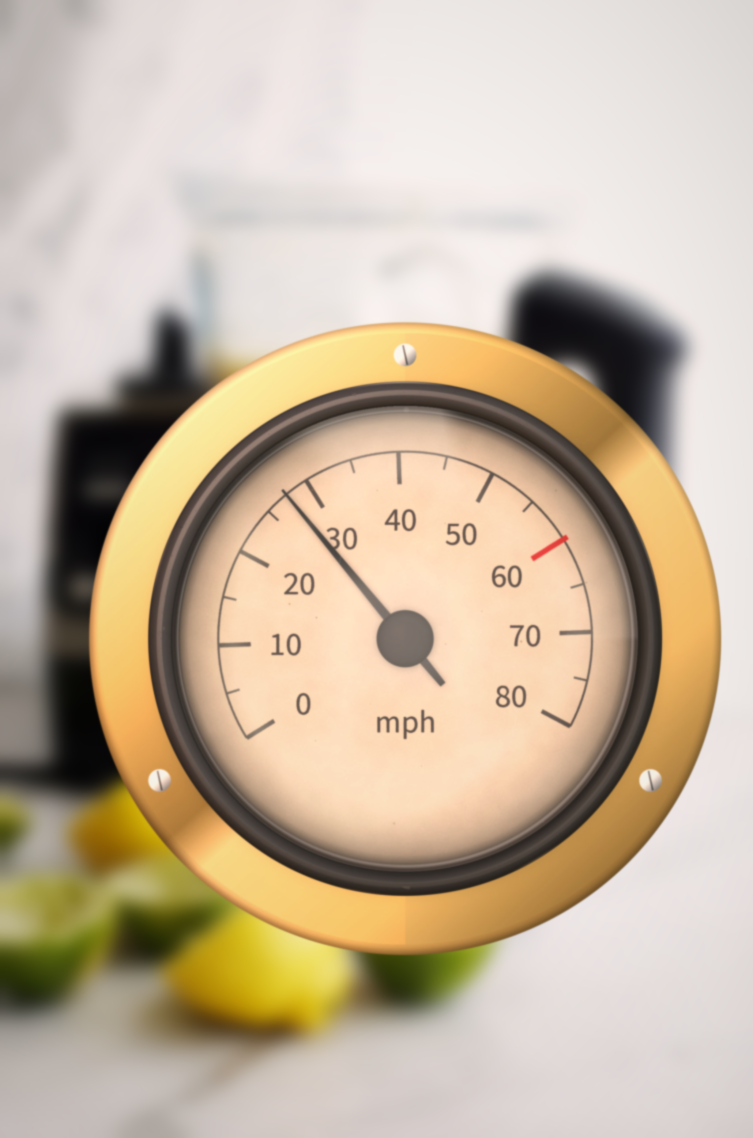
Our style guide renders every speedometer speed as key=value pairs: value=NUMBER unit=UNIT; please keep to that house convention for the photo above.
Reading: value=27.5 unit=mph
